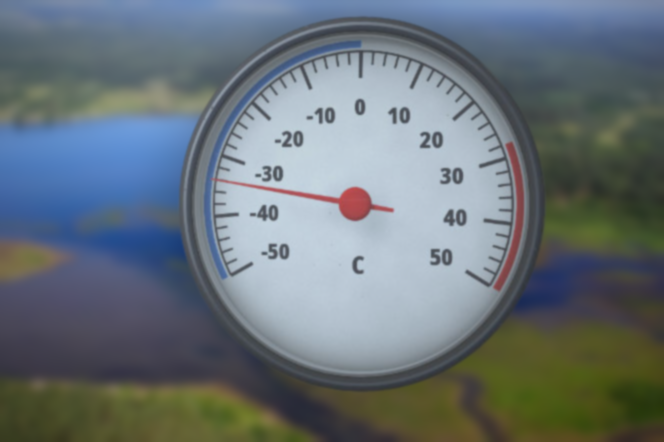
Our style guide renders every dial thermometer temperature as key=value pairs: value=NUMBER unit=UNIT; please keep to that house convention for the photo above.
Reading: value=-34 unit=°C
